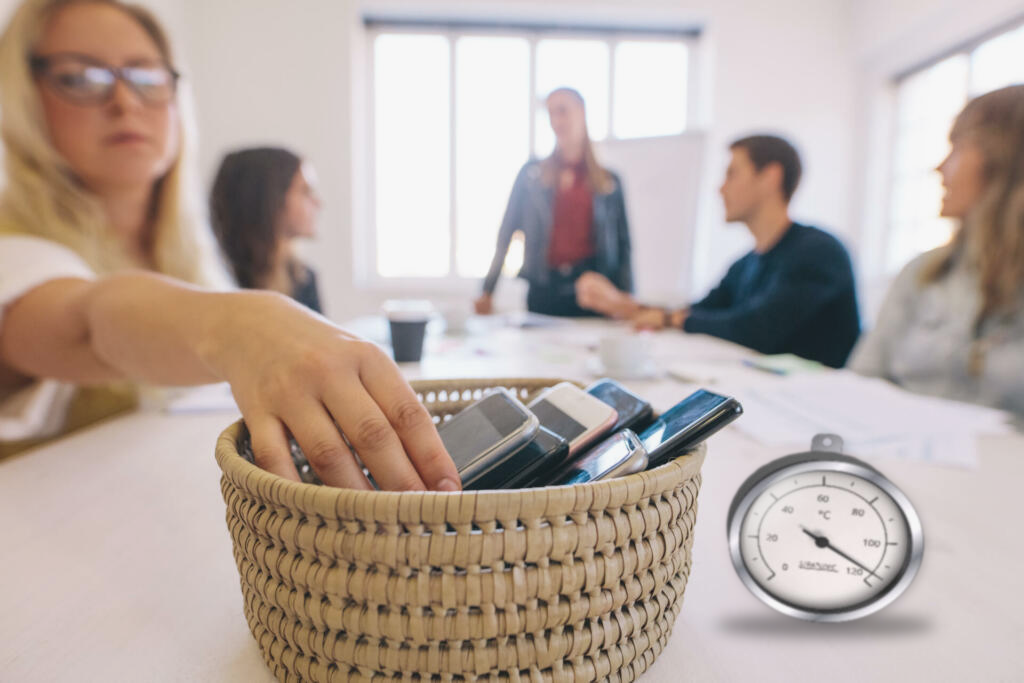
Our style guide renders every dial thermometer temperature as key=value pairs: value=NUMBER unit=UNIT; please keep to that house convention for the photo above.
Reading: value=115 unit=°C
